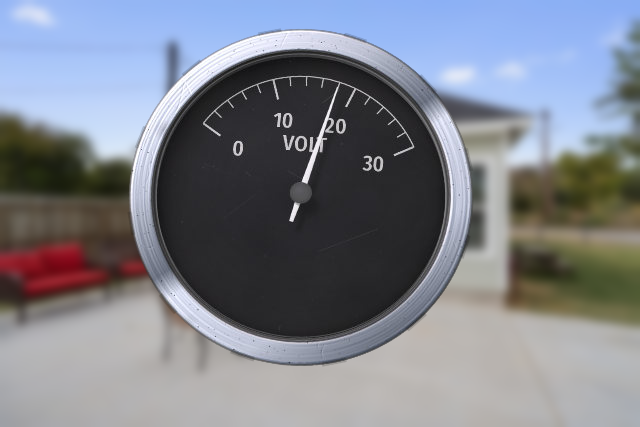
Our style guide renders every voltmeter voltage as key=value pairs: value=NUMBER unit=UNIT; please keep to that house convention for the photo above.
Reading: value=18 unit=V
